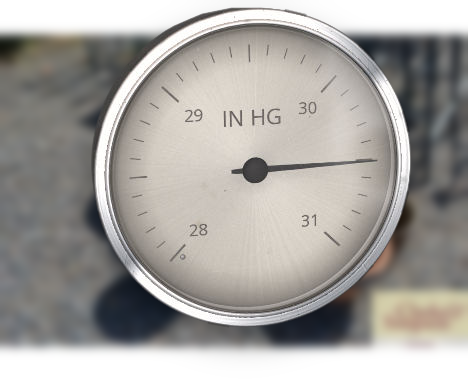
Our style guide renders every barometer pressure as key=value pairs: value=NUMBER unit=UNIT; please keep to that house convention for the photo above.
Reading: value=30.5 unit=inHg
